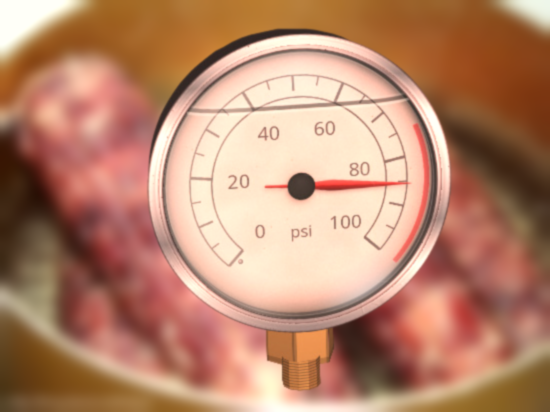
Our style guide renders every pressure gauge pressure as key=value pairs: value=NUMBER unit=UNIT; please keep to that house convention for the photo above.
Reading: value=85 unit=psi
